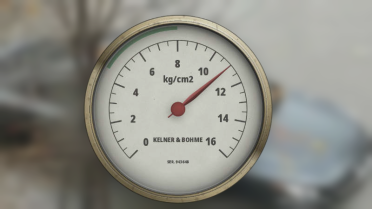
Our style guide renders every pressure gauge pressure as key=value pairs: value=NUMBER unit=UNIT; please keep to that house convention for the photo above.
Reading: value=11 unit=kg/cm²
